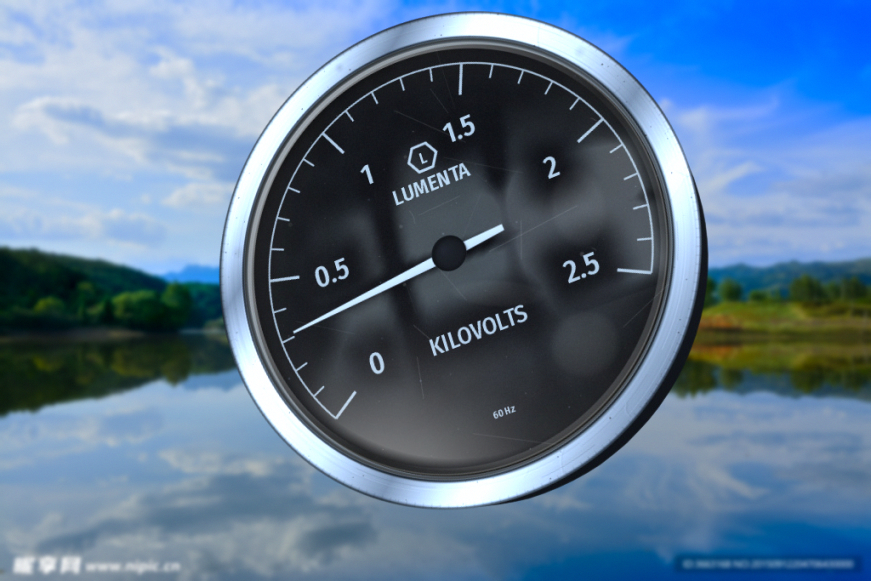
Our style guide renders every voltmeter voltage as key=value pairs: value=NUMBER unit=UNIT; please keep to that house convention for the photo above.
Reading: value=0.3 unit=kV
